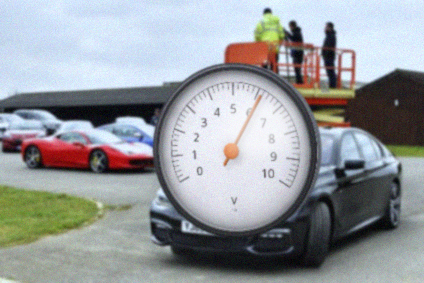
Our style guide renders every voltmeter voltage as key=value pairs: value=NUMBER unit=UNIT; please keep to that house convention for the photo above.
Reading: value=6.2 unit=V
